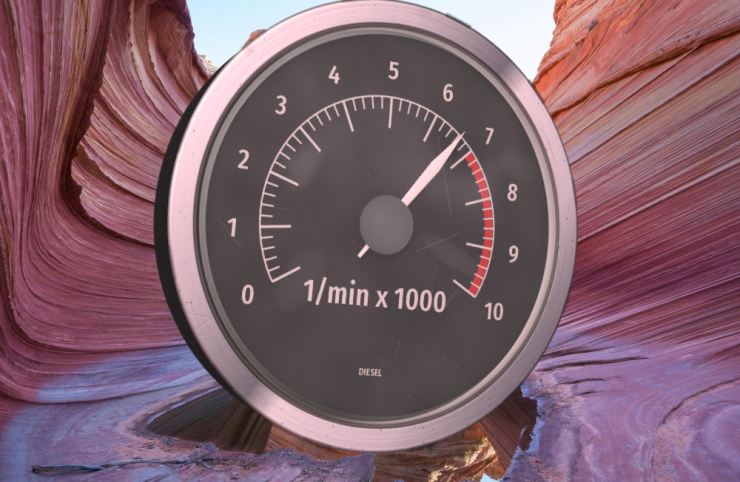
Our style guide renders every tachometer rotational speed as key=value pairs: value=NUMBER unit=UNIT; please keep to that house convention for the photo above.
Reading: value=6600 unit=rpm
